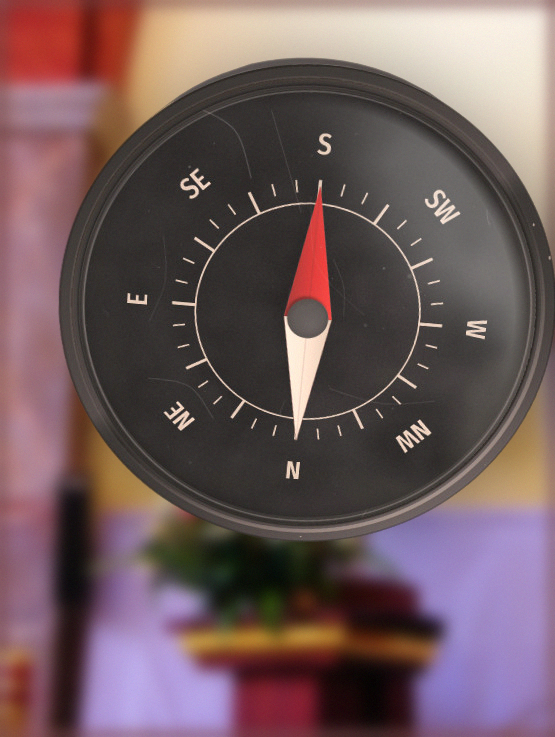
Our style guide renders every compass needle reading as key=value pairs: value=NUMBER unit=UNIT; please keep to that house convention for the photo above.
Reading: value=180 unit=°
